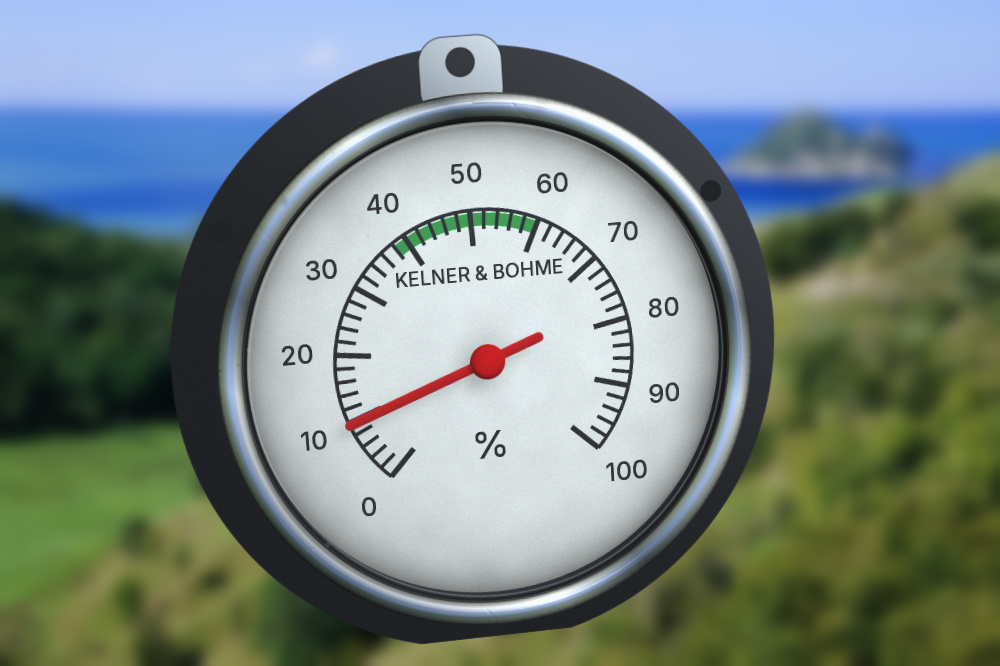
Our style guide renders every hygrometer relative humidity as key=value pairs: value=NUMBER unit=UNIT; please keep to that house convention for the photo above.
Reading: value=10 unit=%
